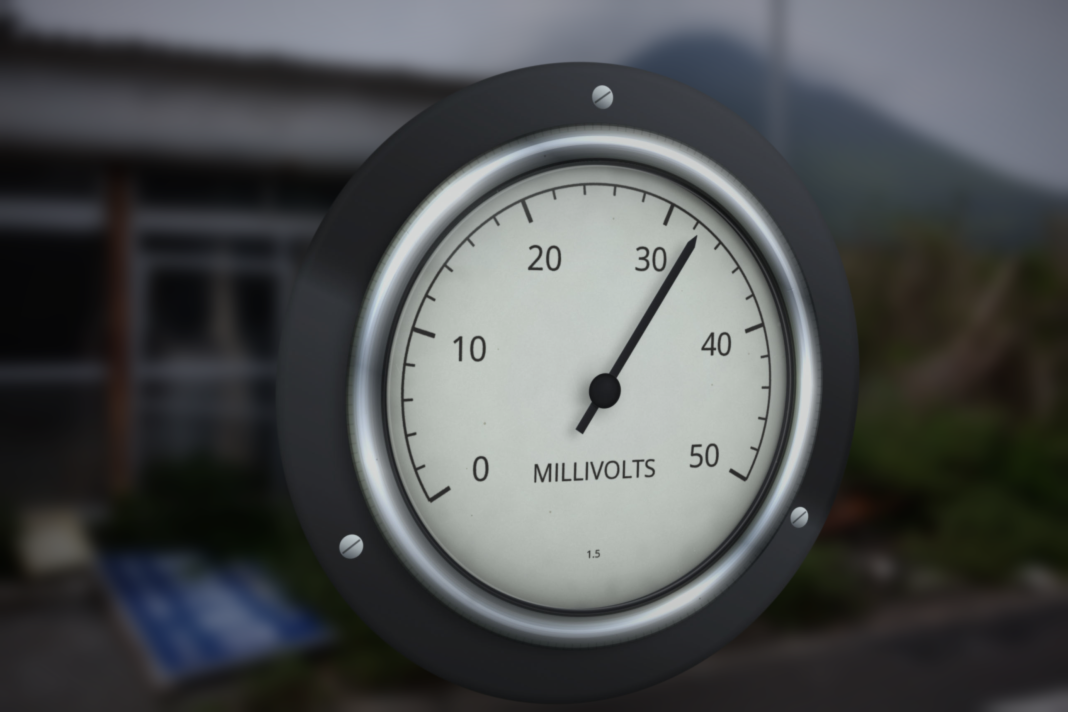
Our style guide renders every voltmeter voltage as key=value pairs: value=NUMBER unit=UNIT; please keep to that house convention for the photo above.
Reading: value=32 unit=mV
